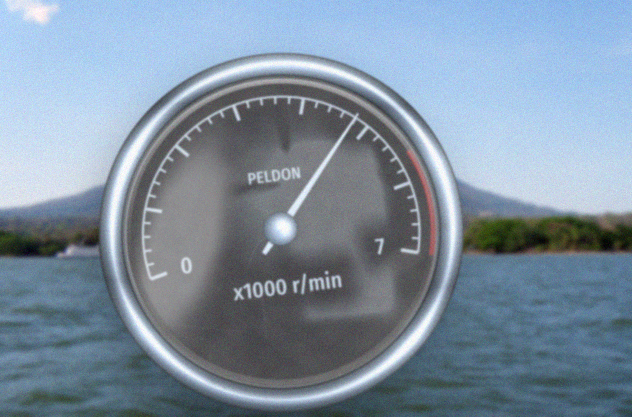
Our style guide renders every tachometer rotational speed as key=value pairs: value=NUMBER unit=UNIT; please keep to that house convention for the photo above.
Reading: value=4800 unit=rpm
